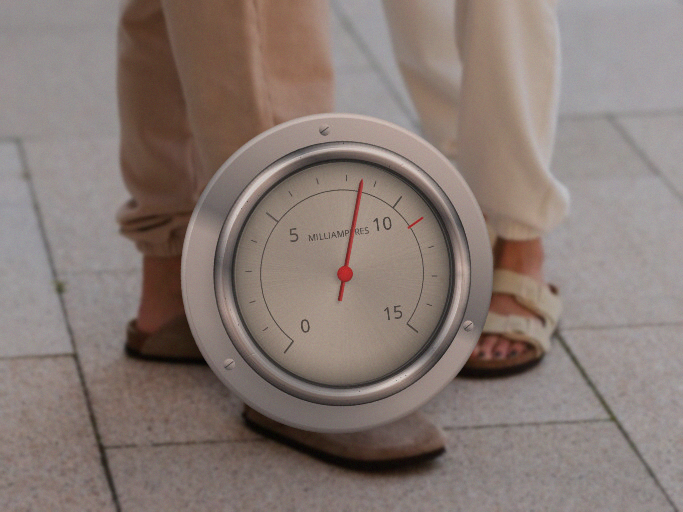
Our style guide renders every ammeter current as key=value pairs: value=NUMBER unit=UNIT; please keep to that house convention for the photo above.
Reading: value=8.5 unit=mA
